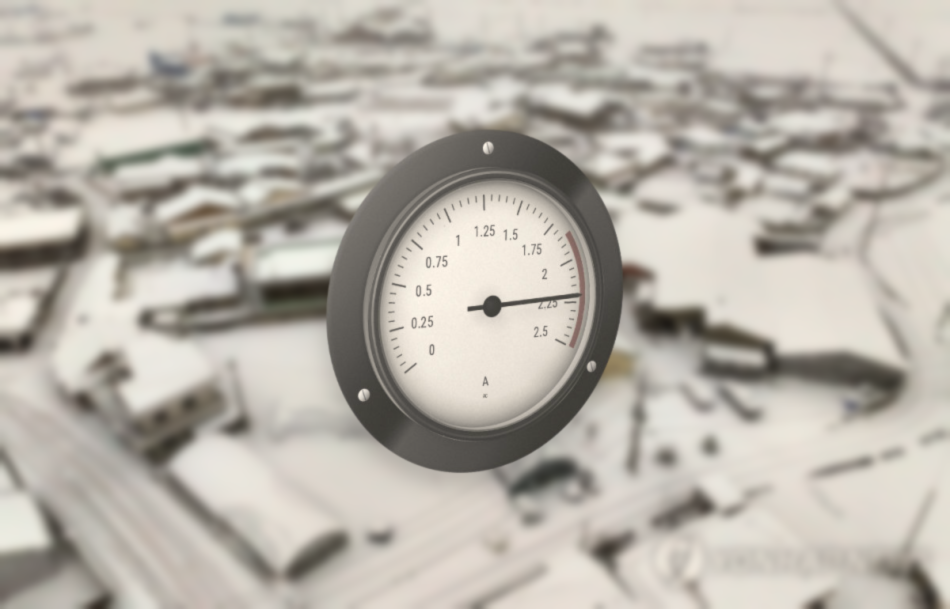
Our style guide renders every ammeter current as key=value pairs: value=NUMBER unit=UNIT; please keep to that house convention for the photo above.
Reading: value=2.2 unit=A
